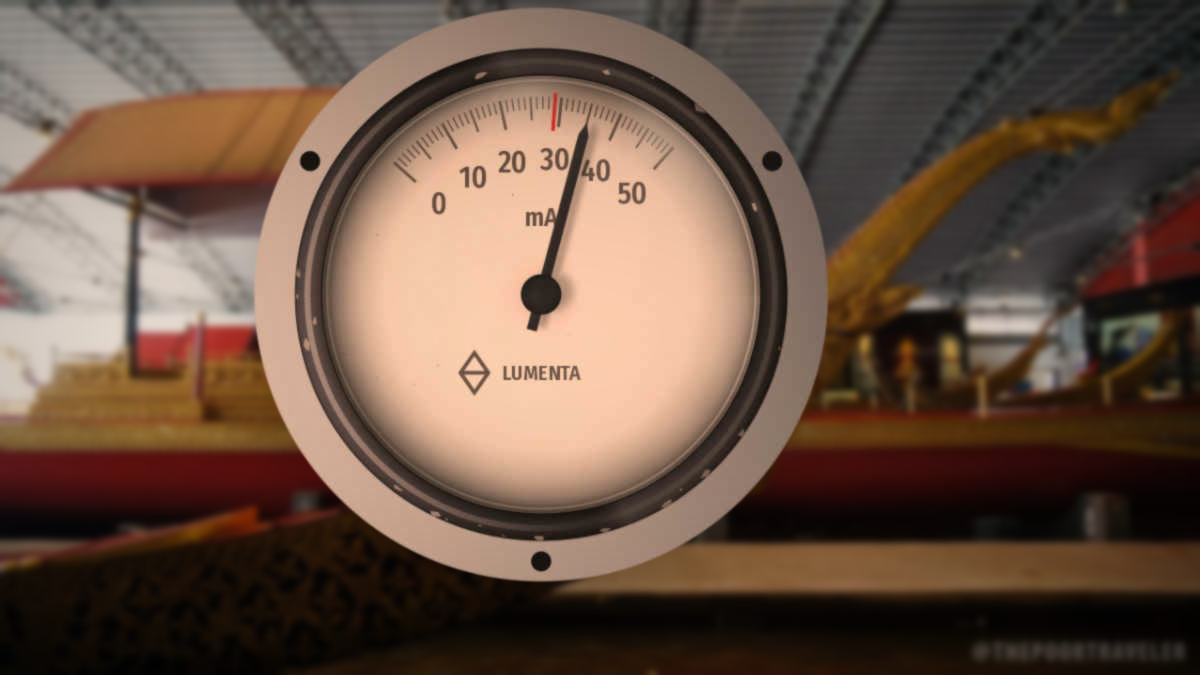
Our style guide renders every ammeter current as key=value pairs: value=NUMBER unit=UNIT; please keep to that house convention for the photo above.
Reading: value=35 unit=mA
